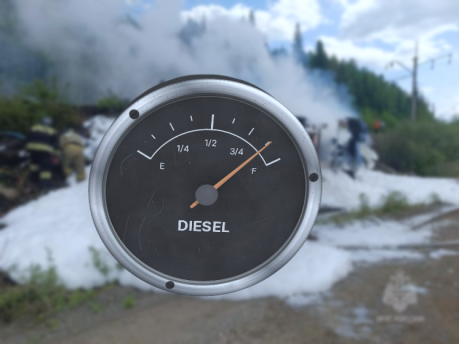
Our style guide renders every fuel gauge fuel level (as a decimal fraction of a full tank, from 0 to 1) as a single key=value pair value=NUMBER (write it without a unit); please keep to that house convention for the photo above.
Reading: value=0.875
